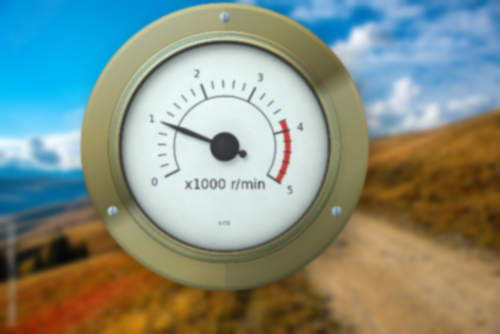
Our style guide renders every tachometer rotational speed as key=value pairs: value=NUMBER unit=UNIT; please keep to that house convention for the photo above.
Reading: value=1000 unit=rpm
